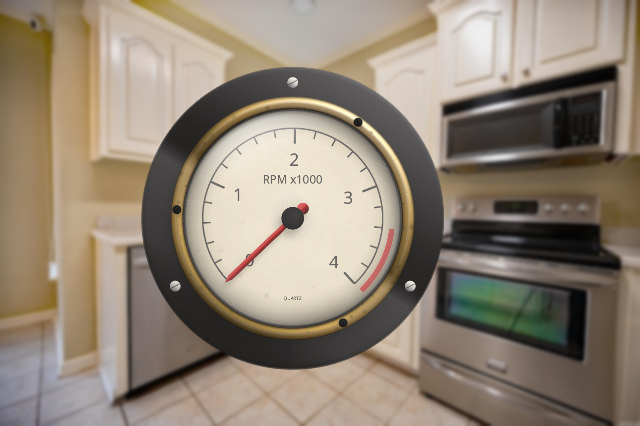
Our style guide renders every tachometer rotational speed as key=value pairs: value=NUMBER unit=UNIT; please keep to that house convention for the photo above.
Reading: value=0 unit=rpm
